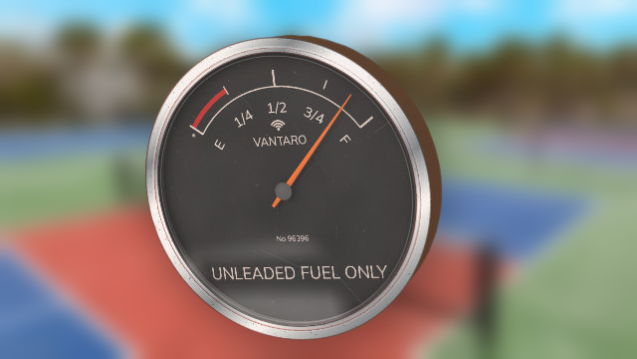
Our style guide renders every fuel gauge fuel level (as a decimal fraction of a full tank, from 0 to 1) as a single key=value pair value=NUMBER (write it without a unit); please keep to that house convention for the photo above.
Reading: value=0.875
